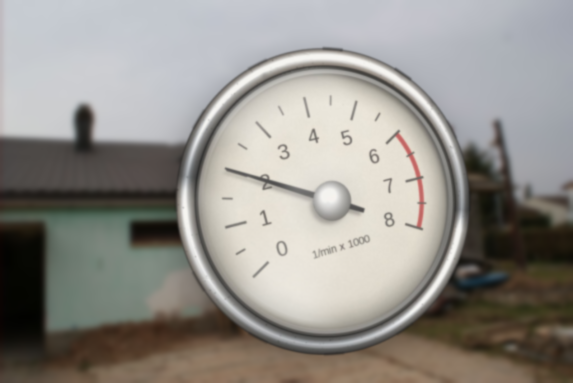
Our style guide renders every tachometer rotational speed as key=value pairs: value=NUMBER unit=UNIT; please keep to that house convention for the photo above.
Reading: value=2000 unit=rpm
